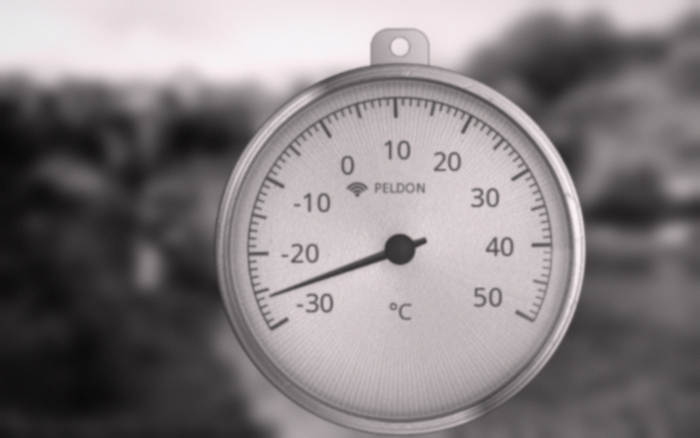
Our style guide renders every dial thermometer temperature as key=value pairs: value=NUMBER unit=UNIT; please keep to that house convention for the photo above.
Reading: value=-26 unit=°C
